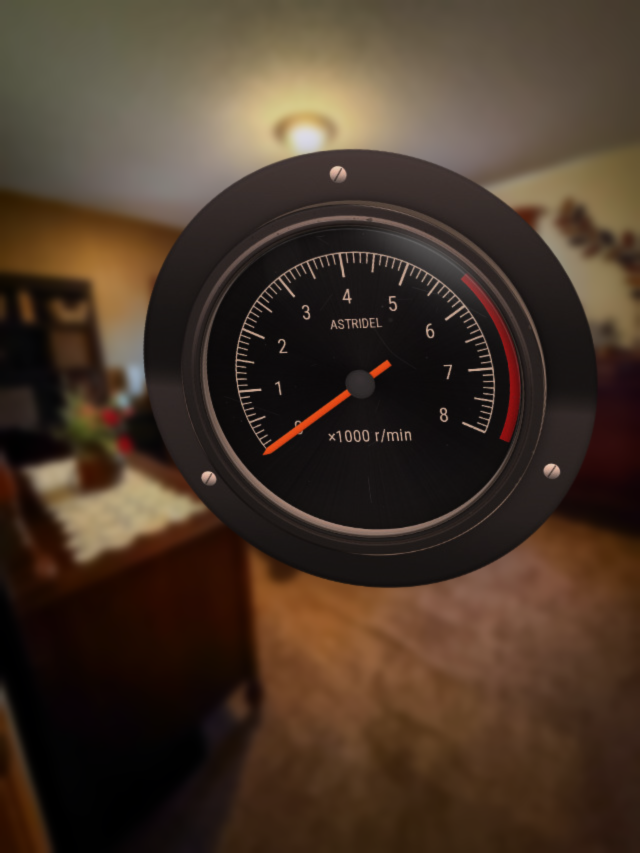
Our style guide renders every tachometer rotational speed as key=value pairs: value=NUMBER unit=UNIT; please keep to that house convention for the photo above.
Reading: value=0 unit=rpm
